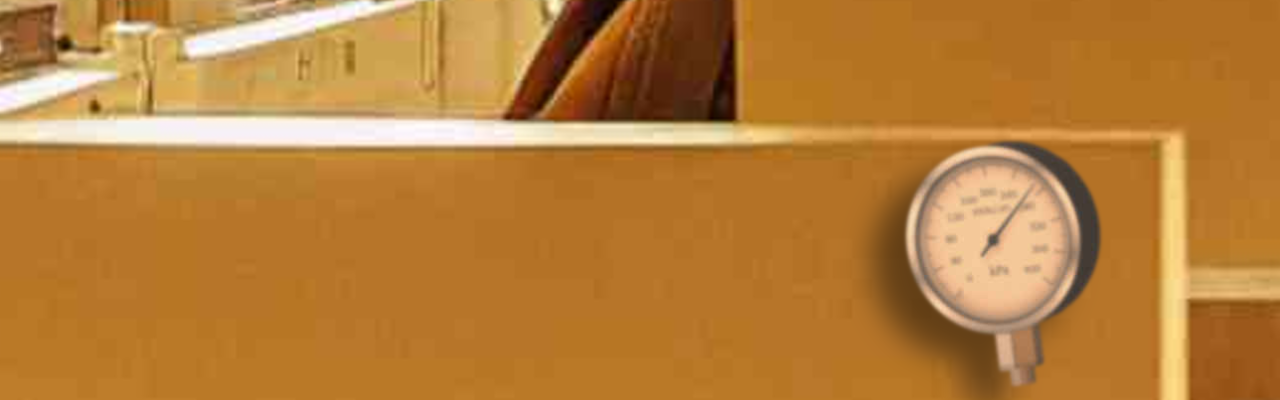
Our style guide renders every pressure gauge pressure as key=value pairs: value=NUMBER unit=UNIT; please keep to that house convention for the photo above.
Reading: value=270 unit=kPa
